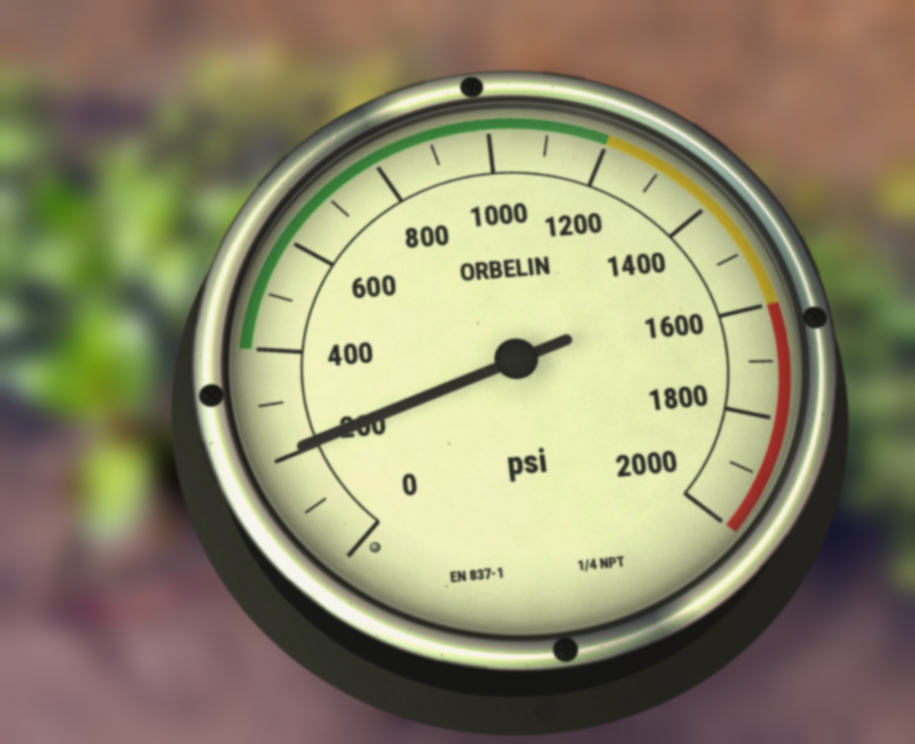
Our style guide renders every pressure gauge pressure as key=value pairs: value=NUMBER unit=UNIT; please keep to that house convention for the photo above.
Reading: value=200 unit=psi
